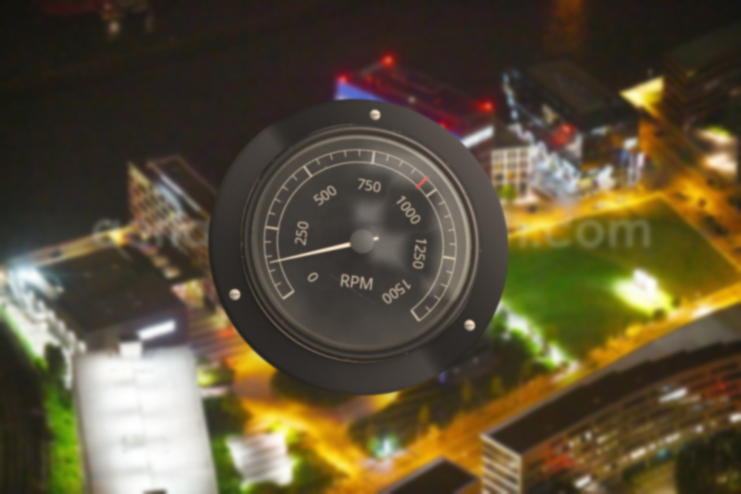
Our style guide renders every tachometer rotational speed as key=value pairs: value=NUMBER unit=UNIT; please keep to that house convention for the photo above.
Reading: value=125 unit=rpm
